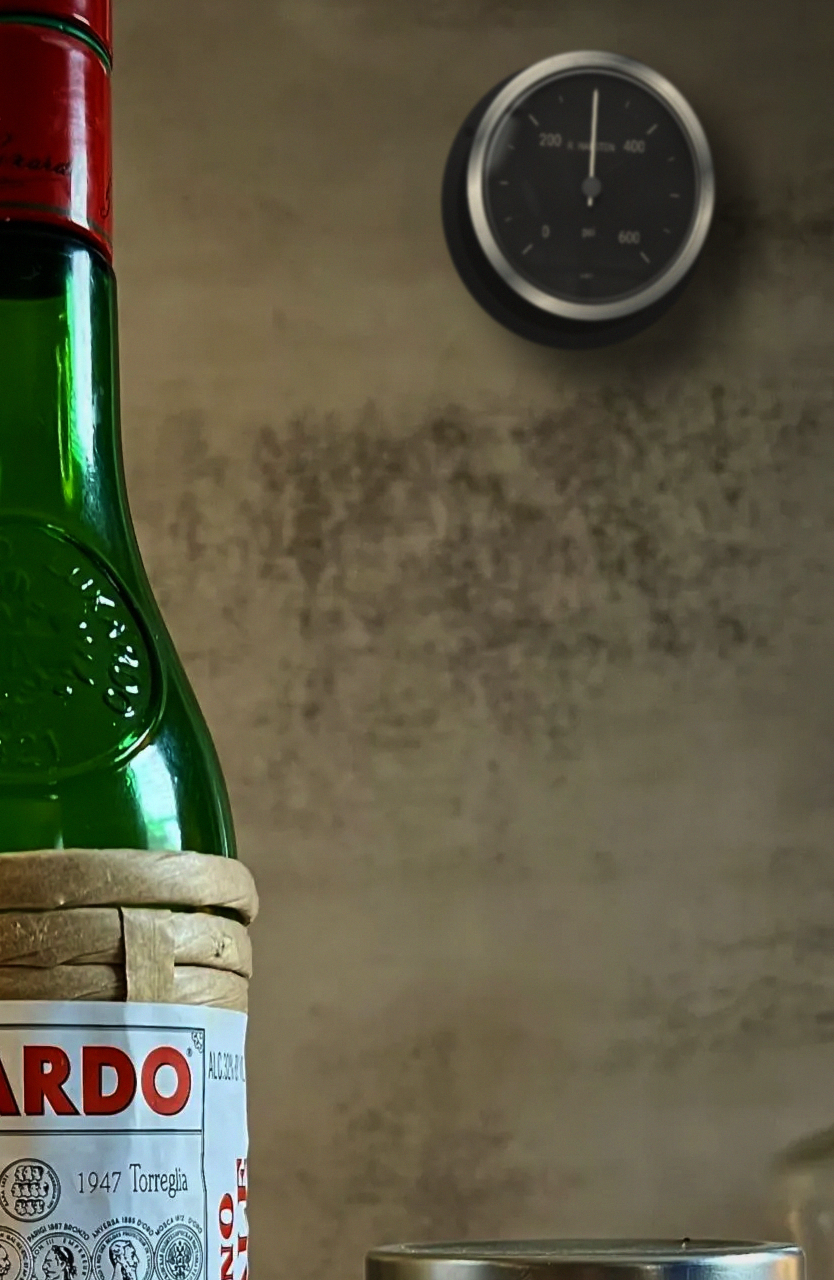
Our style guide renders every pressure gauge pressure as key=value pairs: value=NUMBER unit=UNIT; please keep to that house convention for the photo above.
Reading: value=300 unit=psi
